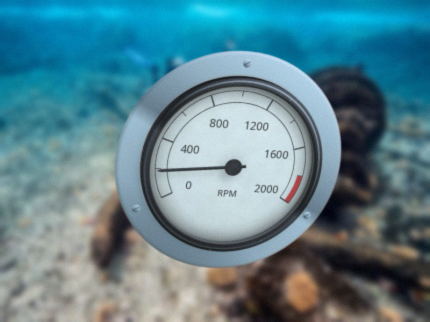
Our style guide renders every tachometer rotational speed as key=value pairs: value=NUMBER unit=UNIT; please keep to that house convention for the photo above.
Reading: value=200 unit=rpm
